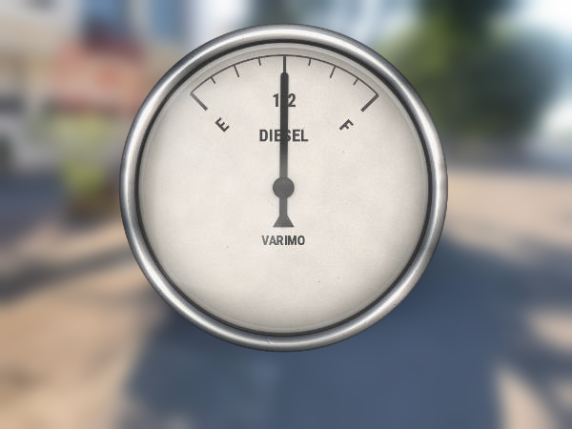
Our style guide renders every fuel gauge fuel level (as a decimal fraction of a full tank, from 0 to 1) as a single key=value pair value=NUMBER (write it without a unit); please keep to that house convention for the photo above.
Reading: value=0.5
